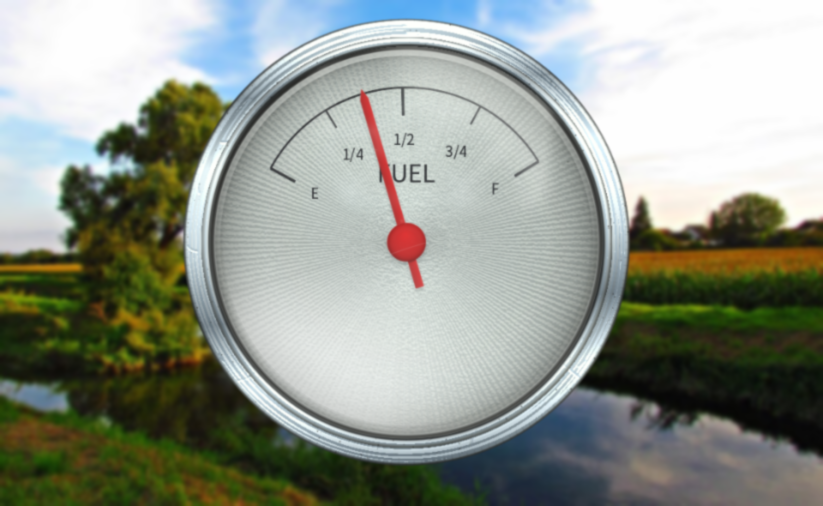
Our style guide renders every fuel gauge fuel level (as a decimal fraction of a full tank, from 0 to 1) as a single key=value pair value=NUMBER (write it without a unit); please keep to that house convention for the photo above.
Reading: value=0.375
